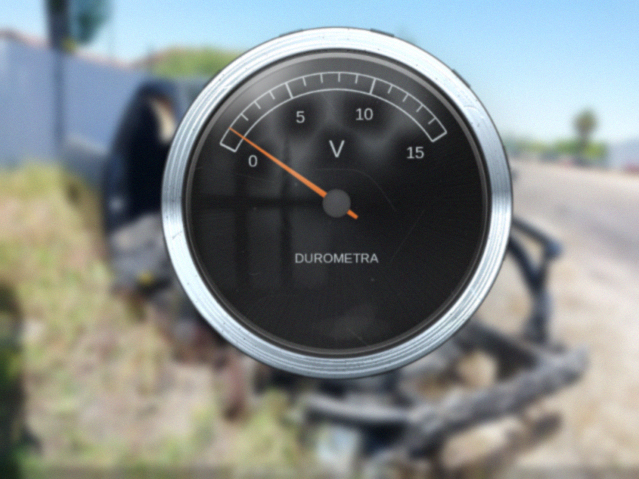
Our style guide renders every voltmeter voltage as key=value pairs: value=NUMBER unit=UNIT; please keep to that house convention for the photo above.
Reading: value=1 unit=V
